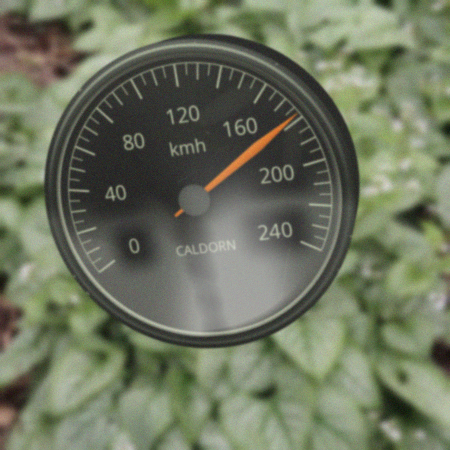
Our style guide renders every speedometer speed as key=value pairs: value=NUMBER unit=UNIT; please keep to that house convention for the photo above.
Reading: value=177.5 unit=km/h
